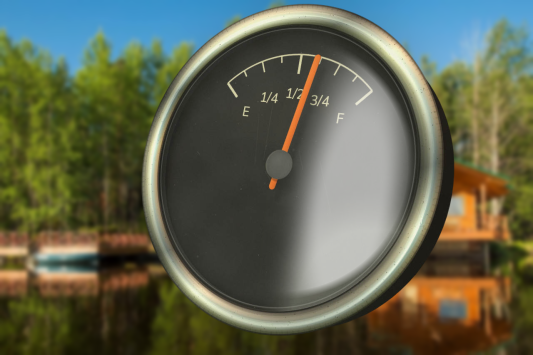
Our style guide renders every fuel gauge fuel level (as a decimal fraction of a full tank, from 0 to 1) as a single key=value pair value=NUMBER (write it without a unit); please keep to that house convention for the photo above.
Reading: value=0.625
